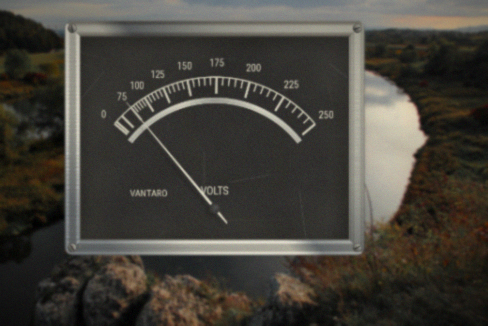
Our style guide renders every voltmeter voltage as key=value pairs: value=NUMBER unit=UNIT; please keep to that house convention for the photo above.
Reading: value=75 unit=V
